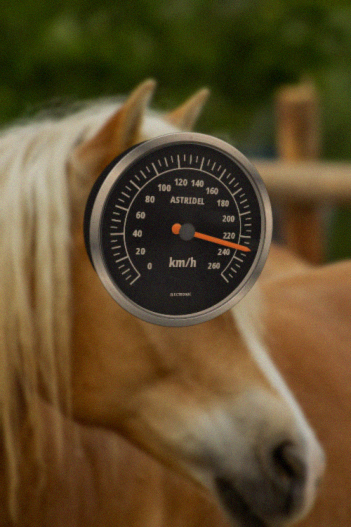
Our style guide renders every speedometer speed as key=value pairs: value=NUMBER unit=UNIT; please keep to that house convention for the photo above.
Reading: value=230 unit=km/h
